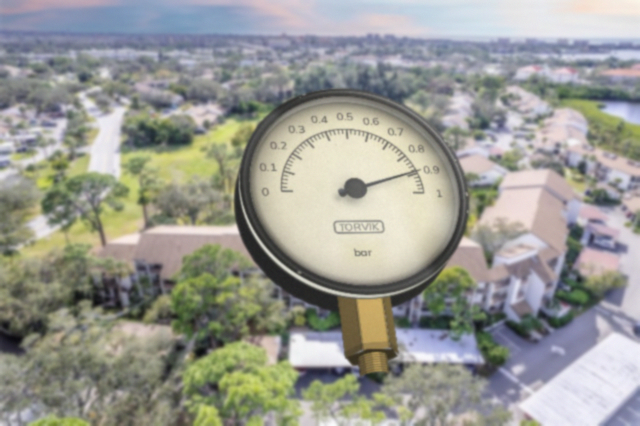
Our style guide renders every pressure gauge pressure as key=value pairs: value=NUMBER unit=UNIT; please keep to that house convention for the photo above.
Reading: value=0.9 unit=bar
